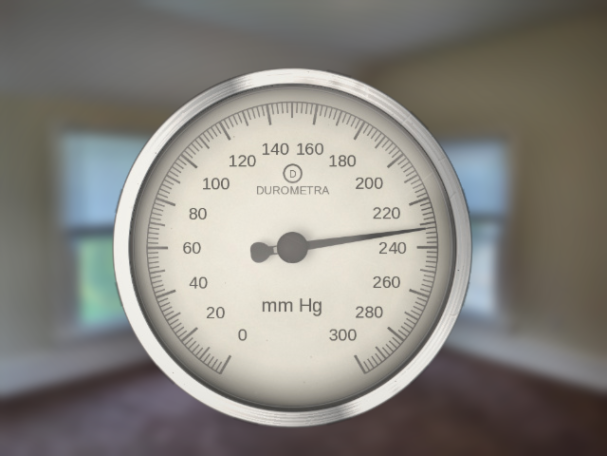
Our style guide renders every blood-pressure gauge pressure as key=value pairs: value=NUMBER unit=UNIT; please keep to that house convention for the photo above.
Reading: value=232 unit=mmHg
